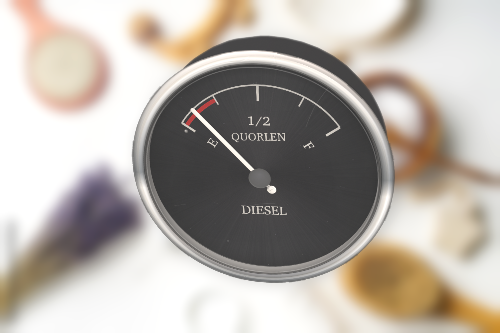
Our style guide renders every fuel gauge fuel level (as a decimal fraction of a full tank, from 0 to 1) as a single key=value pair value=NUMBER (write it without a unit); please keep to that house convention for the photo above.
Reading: value=0.125
